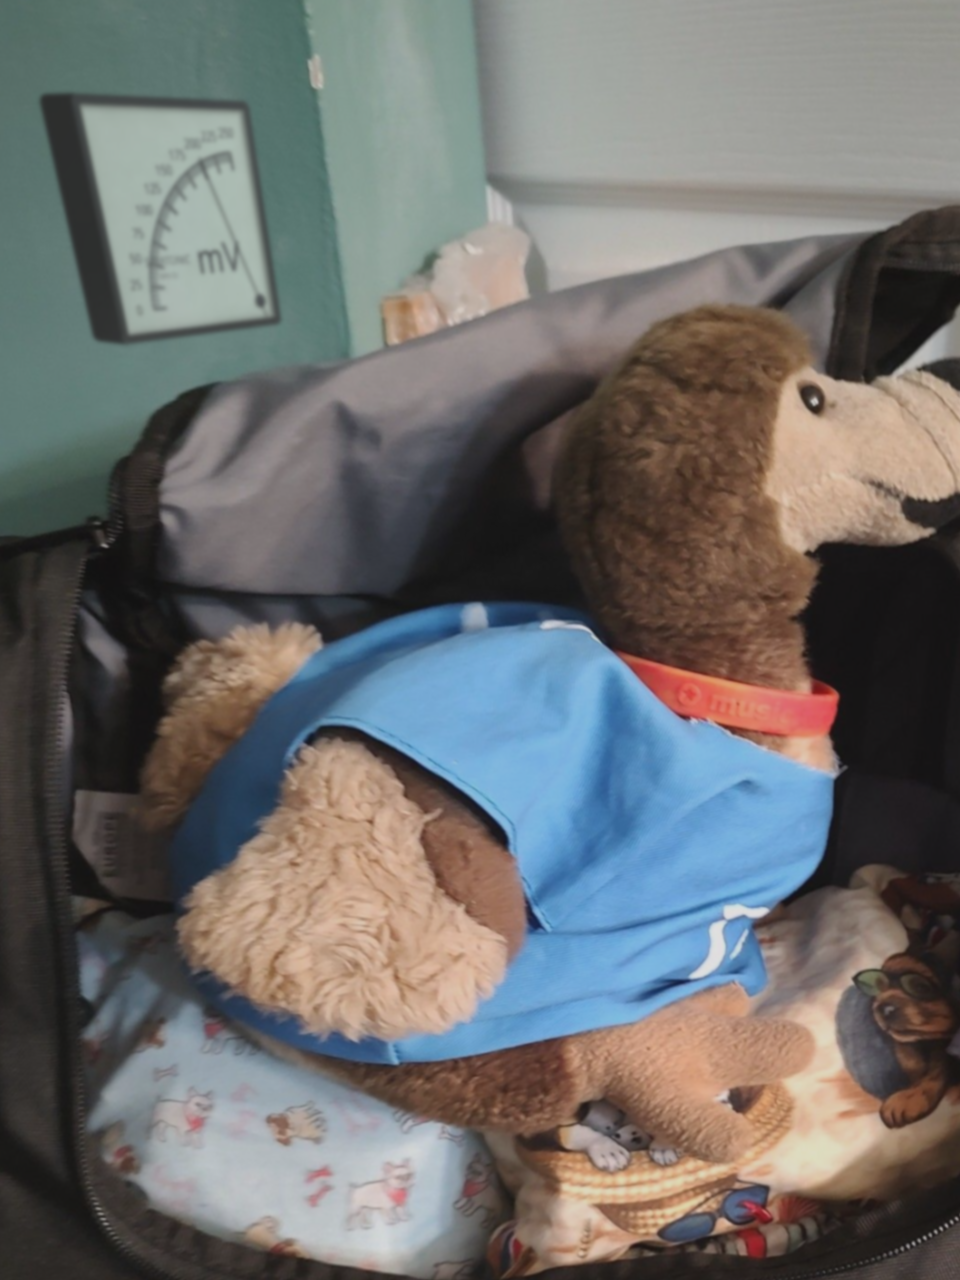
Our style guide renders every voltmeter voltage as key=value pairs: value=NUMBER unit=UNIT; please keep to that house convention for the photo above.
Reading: value=200 unit=mV
